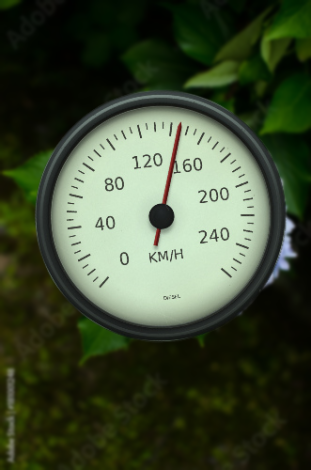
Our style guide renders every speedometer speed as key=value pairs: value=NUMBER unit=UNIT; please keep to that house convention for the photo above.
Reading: value=145 unit=km/h
